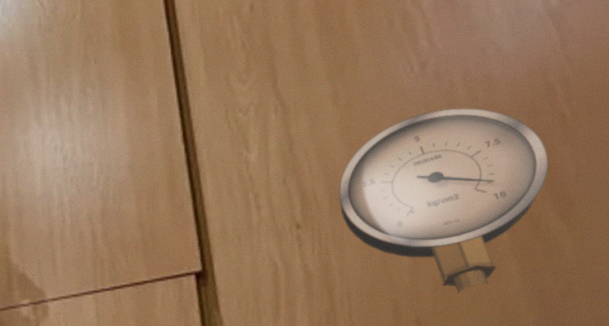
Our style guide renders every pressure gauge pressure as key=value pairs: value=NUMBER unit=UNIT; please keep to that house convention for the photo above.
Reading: value=9.5 unit=kg/cm²
